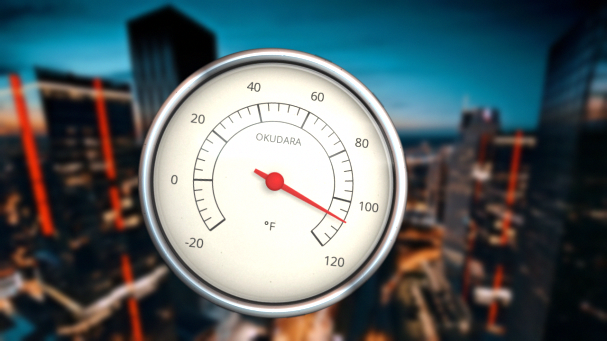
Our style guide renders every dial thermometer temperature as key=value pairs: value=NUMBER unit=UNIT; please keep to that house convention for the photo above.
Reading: value=108 unit=°F
